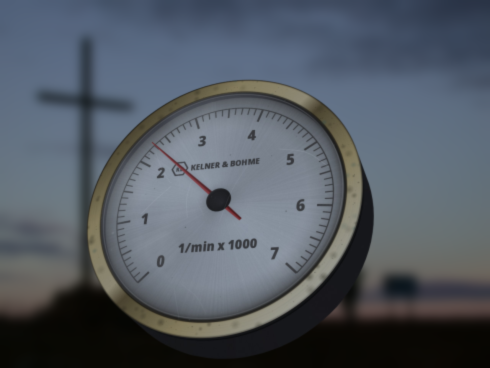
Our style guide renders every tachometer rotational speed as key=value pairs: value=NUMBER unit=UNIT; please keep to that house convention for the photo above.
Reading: value=2300 unit=rpm
